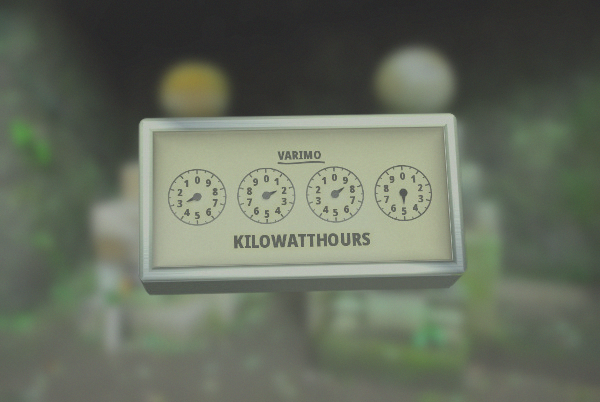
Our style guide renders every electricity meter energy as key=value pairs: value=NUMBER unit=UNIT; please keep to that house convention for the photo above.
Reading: value=3185 unit=kWh
